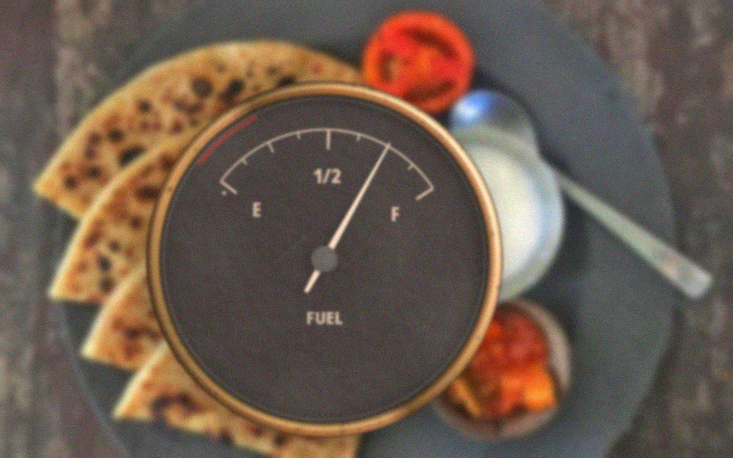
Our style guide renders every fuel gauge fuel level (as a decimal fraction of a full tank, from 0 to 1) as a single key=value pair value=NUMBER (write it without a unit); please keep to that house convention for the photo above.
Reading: value=0.75
